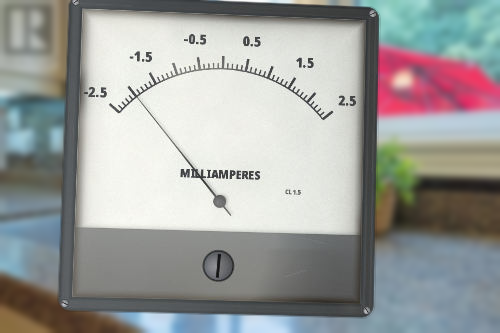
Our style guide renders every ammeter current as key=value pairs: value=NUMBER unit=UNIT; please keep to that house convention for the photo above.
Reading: value=-2 unit=mA
